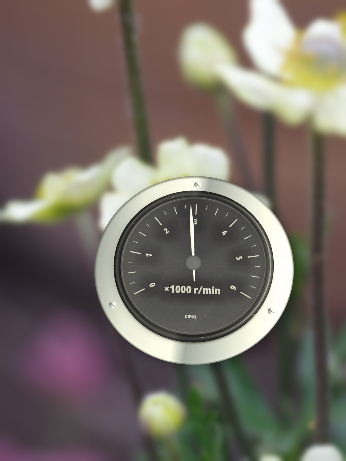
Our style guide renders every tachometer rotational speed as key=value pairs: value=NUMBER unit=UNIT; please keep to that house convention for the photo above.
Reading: value=2875 unit=rpm
